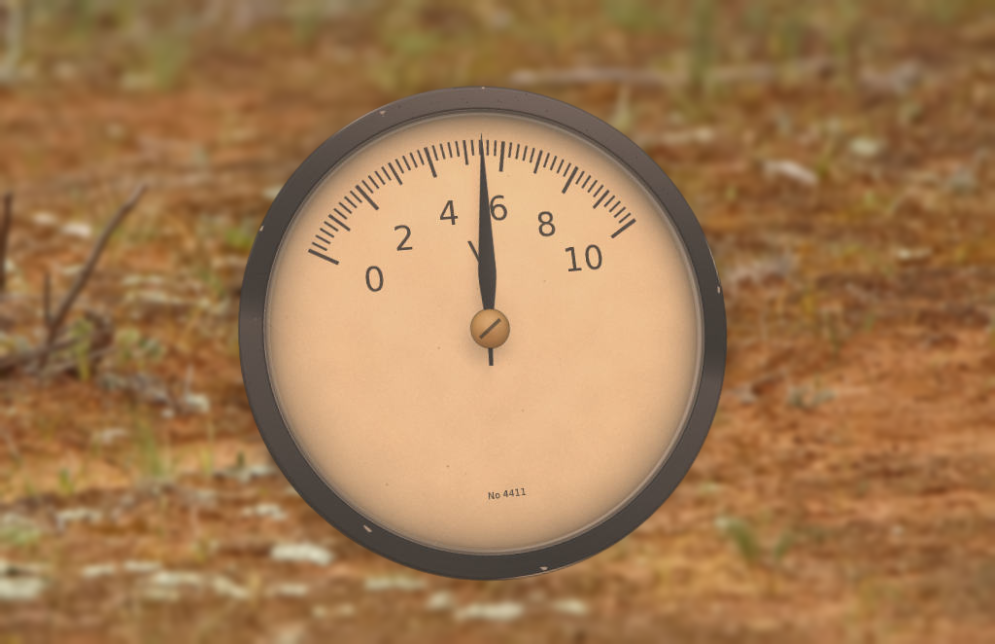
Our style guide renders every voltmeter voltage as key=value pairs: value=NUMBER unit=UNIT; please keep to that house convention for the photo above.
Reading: value=5.4 unit=V
